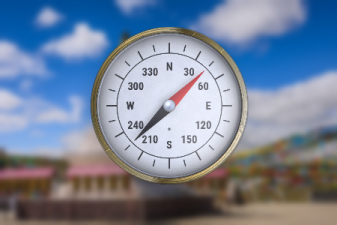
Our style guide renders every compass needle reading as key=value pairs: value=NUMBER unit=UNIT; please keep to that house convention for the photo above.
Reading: value=45 unit=°
